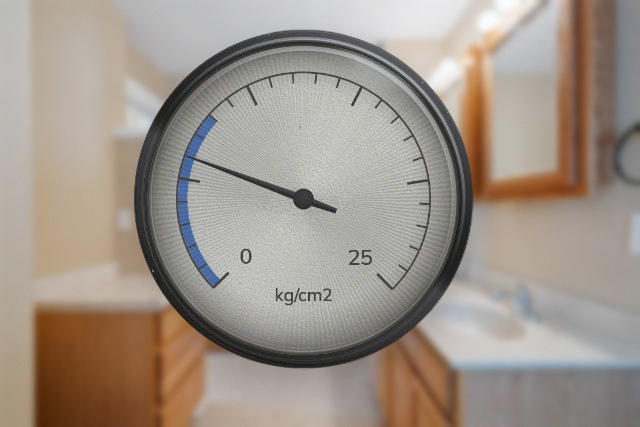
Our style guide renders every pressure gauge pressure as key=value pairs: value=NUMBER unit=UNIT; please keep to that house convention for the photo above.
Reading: value=6 unit=kg/cm²
